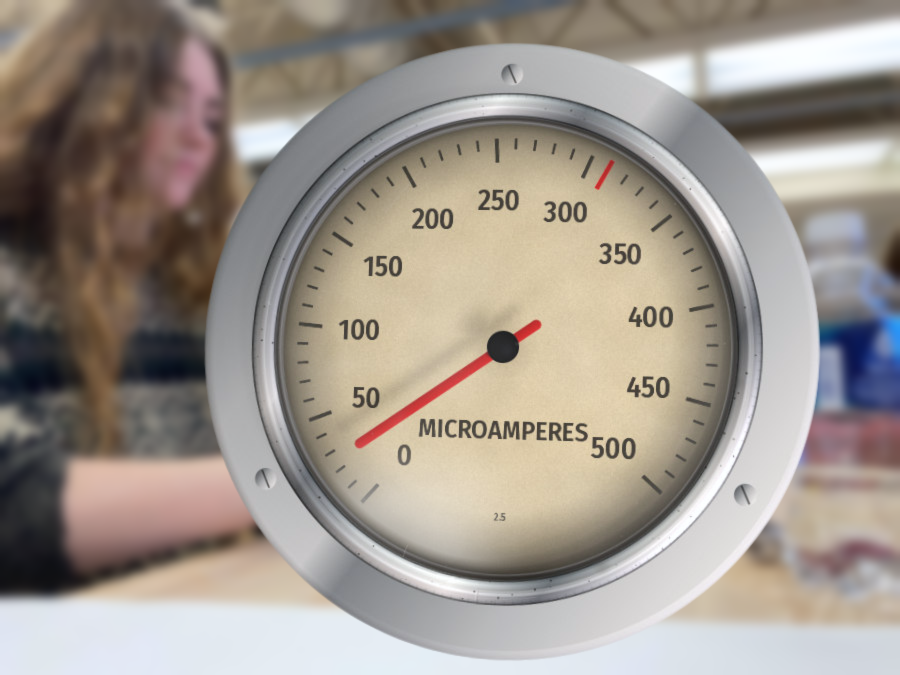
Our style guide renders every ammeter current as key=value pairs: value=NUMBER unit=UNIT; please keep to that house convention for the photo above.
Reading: value=25 unit=µA
